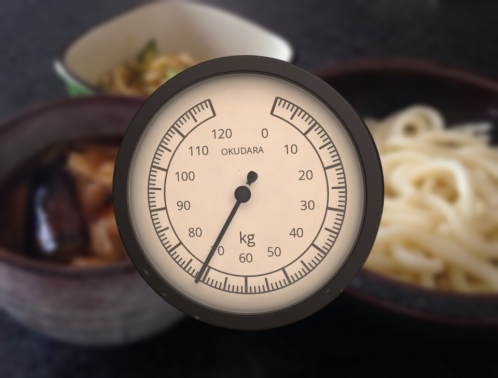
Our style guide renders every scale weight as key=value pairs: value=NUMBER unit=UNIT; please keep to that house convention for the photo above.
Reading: value=71 unit=kg
